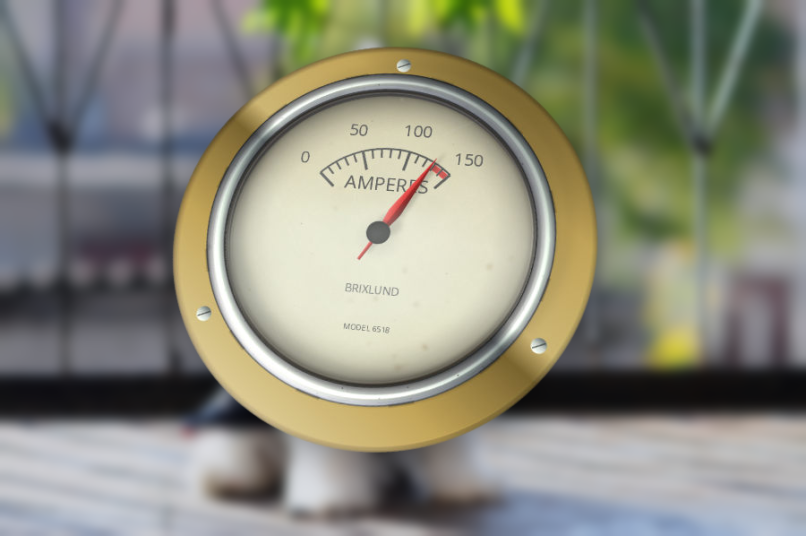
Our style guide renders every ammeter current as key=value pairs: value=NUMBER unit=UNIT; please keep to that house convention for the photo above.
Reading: value=130 unit=A
